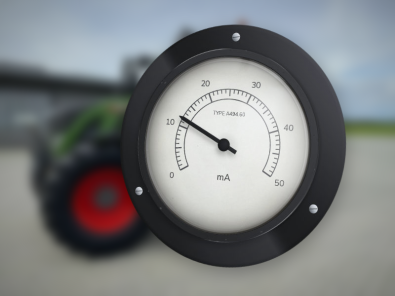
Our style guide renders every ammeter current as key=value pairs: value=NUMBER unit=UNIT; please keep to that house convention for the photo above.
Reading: value=12 unit=mA
